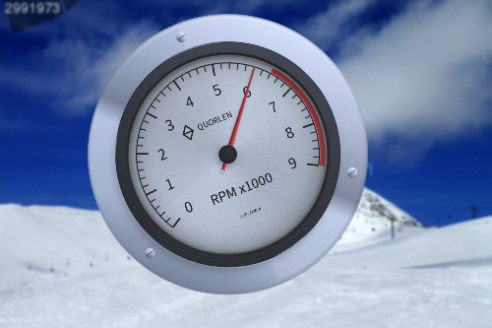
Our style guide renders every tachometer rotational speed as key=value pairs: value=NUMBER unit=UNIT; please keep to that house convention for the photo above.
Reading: value=6000 unit=rpm
